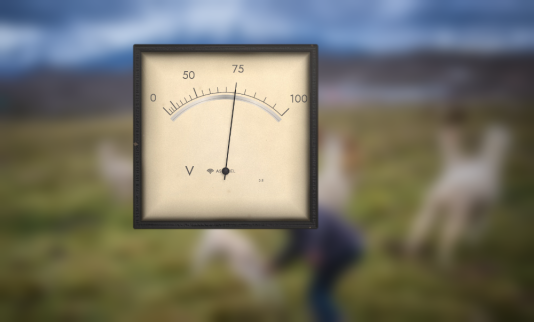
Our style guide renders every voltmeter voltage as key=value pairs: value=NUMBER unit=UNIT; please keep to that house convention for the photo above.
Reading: value=75 unit=V
